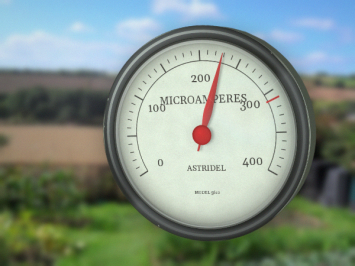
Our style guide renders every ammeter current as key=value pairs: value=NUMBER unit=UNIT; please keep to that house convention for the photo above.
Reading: value=230 unit=µA
